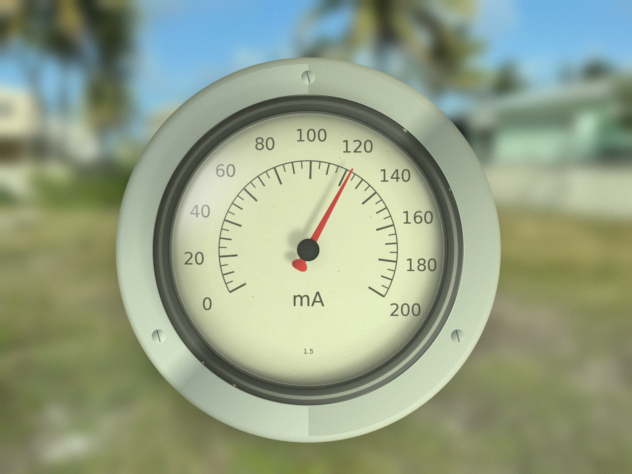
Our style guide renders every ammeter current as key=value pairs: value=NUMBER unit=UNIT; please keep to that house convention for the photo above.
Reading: value=122.5 unit=mA
